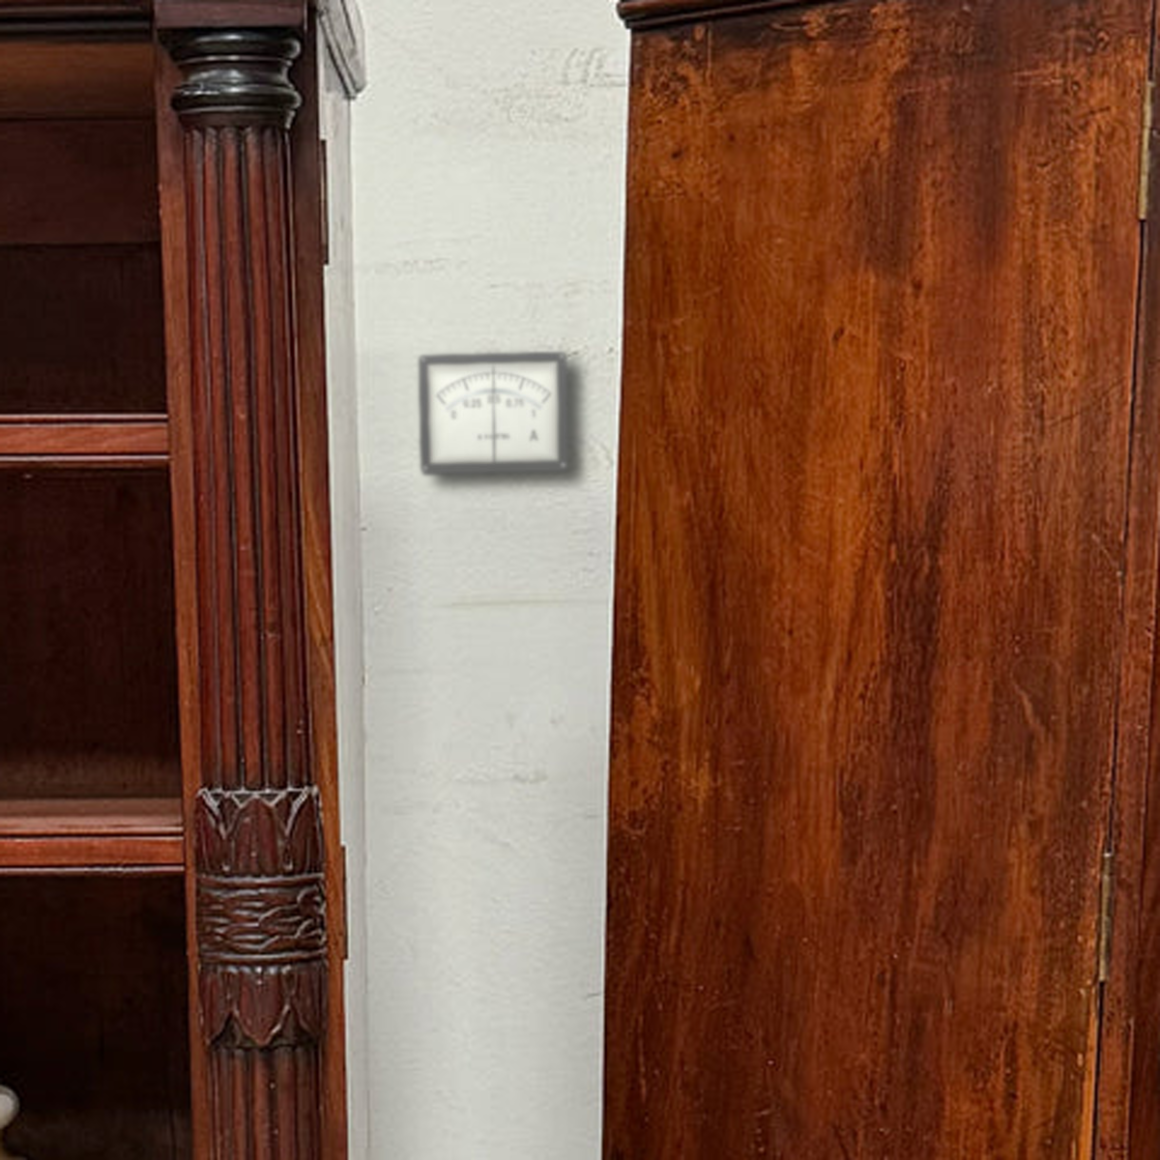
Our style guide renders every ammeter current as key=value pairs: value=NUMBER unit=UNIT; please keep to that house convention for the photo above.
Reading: value=0.5 unit=A
